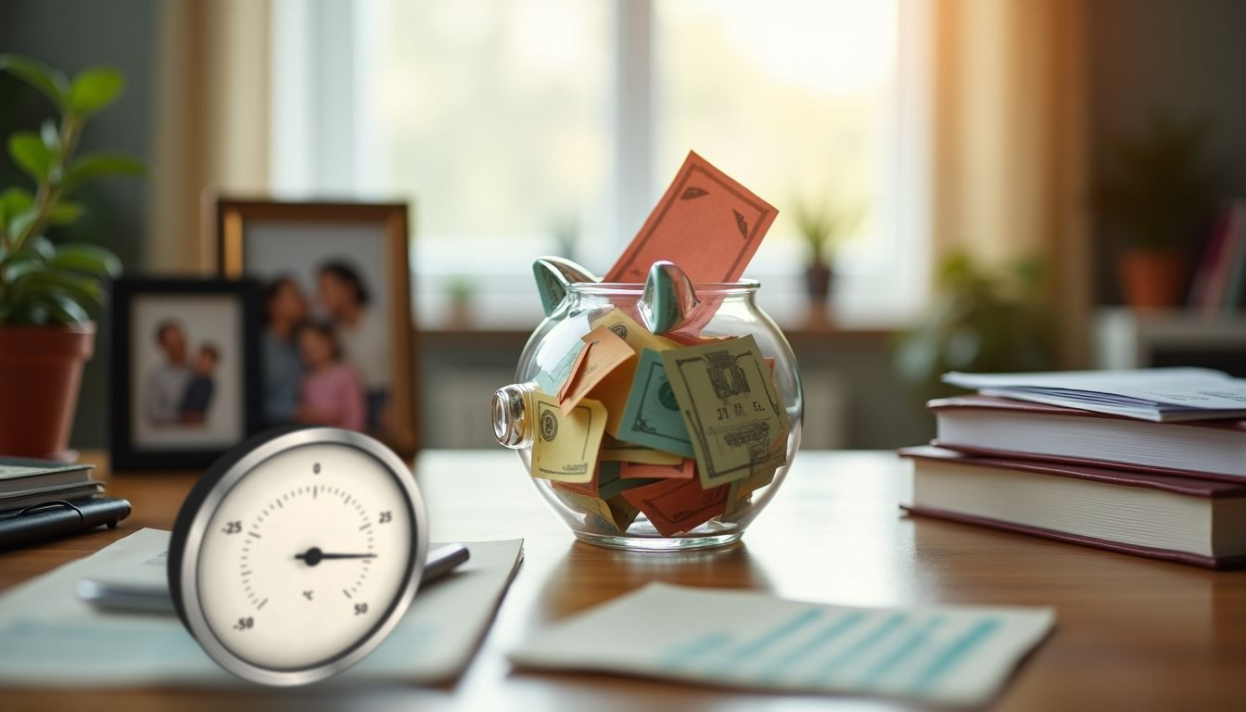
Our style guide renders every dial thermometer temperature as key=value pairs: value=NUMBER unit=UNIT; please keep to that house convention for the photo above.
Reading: value=35 unit=°C
